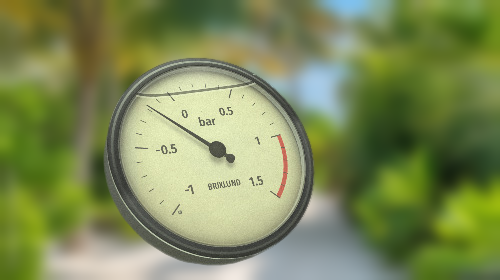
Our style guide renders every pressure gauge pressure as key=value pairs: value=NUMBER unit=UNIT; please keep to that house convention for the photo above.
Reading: value=-0.2 unit=bar
